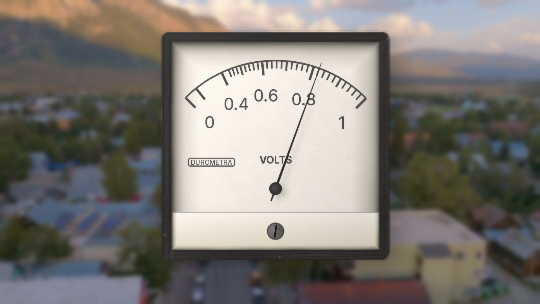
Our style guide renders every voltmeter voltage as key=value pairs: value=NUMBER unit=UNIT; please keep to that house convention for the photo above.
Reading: value=0.82 unit=V
